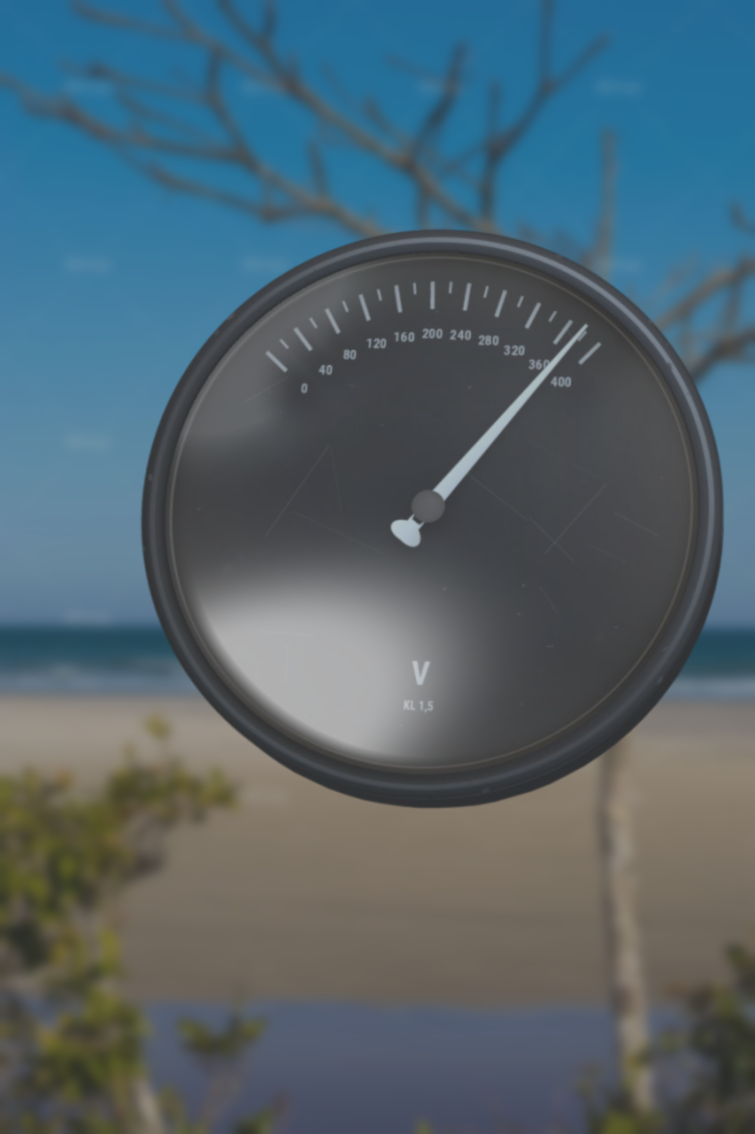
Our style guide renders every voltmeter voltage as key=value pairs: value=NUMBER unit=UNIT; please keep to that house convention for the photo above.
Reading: value=380 unit=V
